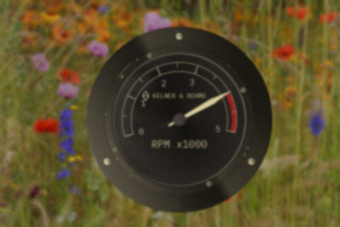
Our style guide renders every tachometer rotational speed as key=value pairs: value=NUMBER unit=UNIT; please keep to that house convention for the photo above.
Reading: value=4000 unit=rpm
